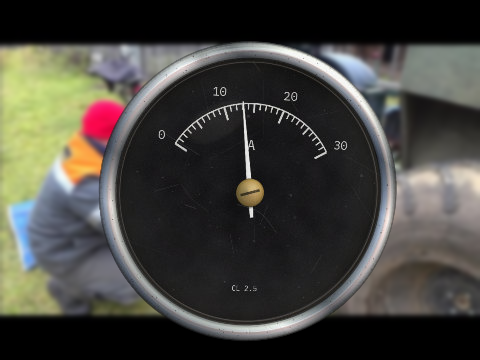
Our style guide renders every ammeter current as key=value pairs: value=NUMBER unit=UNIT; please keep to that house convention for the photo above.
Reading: value=13 unit=A
